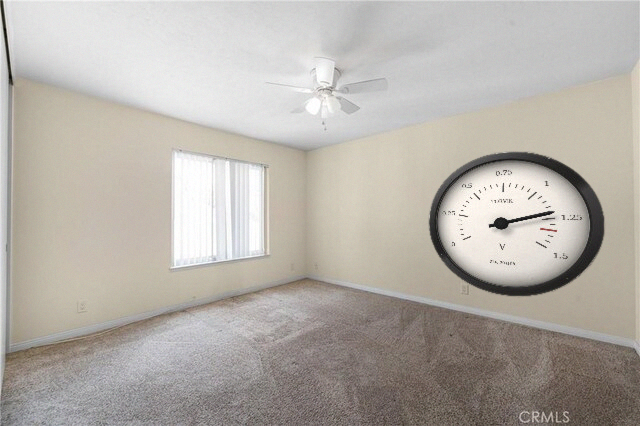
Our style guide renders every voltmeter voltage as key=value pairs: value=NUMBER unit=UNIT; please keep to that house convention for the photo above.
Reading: value=1.2 unit=V
